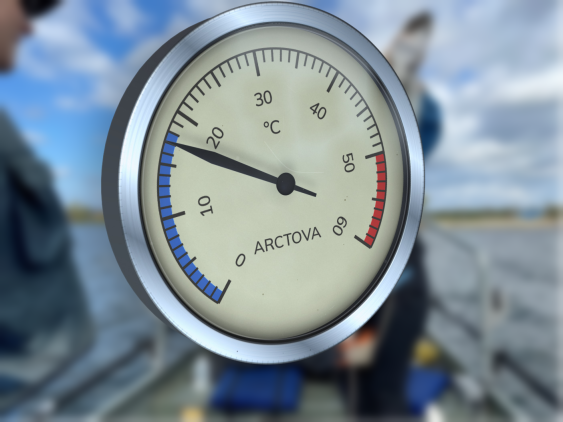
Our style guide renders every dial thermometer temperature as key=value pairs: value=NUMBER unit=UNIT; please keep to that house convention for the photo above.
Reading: value=17 unit=°C
